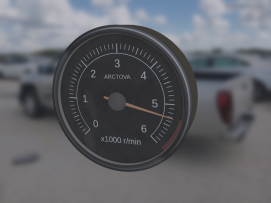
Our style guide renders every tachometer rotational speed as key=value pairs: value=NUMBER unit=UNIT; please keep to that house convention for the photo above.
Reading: value=5300 unit=rpm
